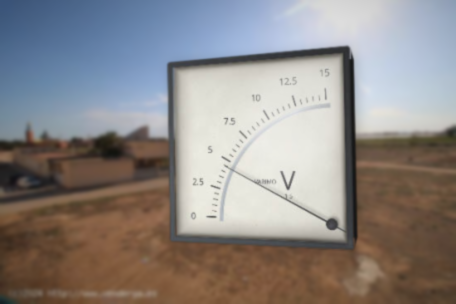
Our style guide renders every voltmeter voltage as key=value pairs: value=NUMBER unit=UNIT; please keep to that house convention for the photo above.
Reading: value=4.5 unit=V
